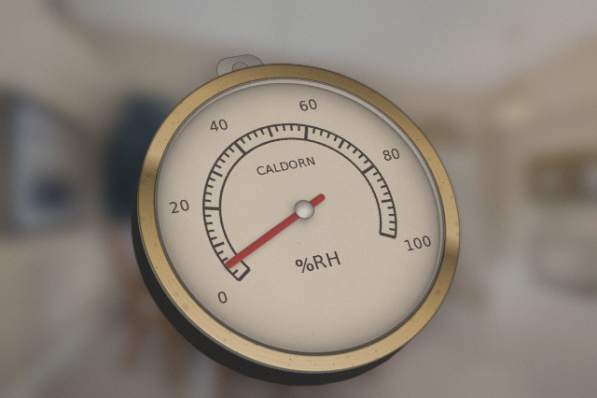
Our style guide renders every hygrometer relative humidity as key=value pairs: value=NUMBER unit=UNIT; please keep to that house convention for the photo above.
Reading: value=4 unit=%
